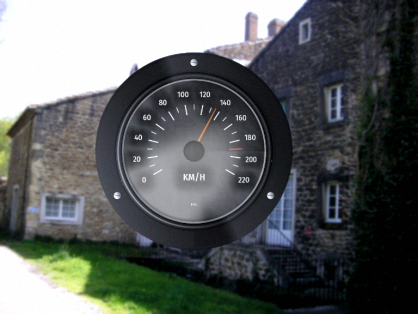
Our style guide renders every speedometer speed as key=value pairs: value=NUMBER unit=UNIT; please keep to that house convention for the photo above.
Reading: value=135 unit=km/h
